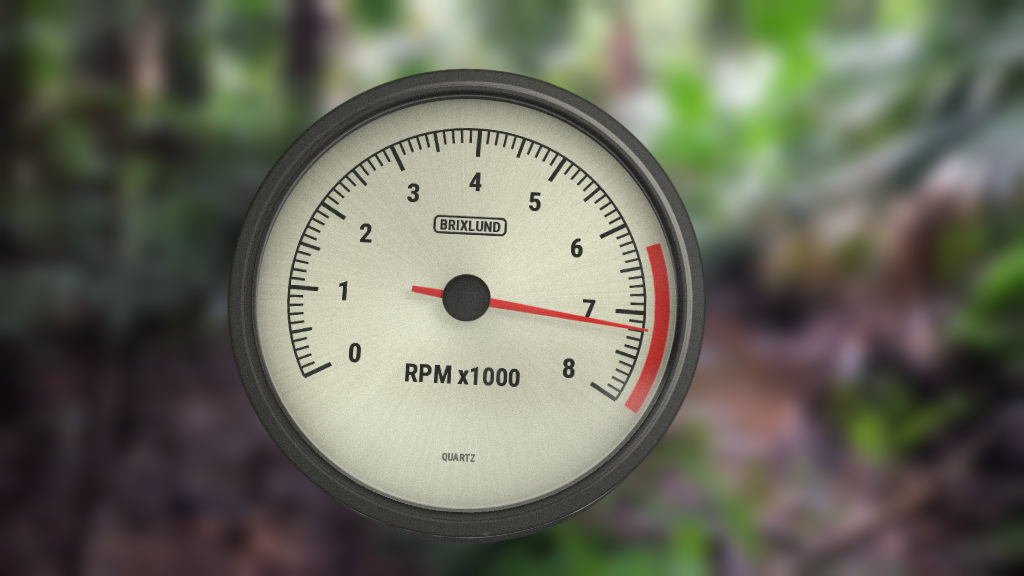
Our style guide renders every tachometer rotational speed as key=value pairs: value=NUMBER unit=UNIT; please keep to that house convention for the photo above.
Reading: value=7200 unit=rpm
